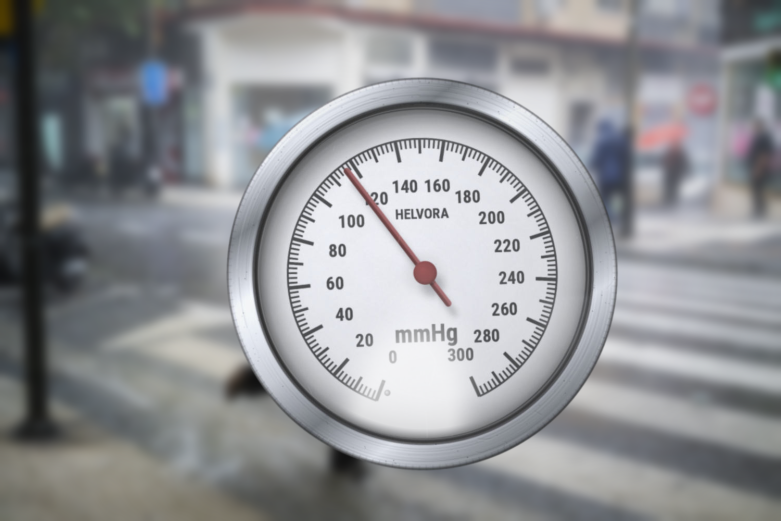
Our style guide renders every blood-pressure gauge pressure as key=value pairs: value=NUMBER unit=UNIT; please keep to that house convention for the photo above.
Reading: value=116 unit=mmHg
